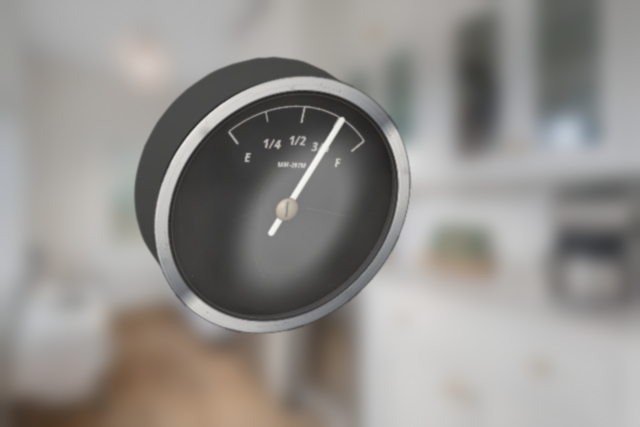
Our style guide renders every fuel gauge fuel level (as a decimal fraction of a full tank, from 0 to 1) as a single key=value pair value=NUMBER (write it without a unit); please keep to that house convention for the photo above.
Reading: value=0.75
